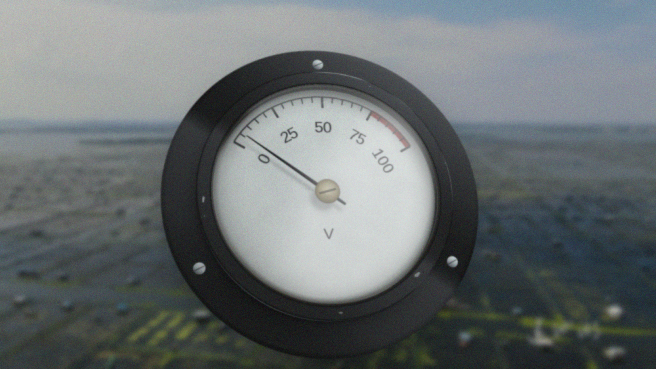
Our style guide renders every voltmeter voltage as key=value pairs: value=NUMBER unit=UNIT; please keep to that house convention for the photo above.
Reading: value=5 unit=V
